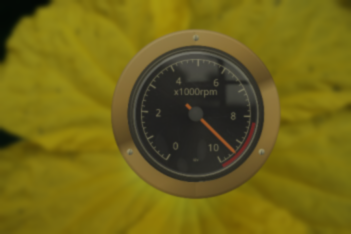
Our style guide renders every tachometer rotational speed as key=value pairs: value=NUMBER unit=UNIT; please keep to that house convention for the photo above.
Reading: value=9400 unit=rpm
